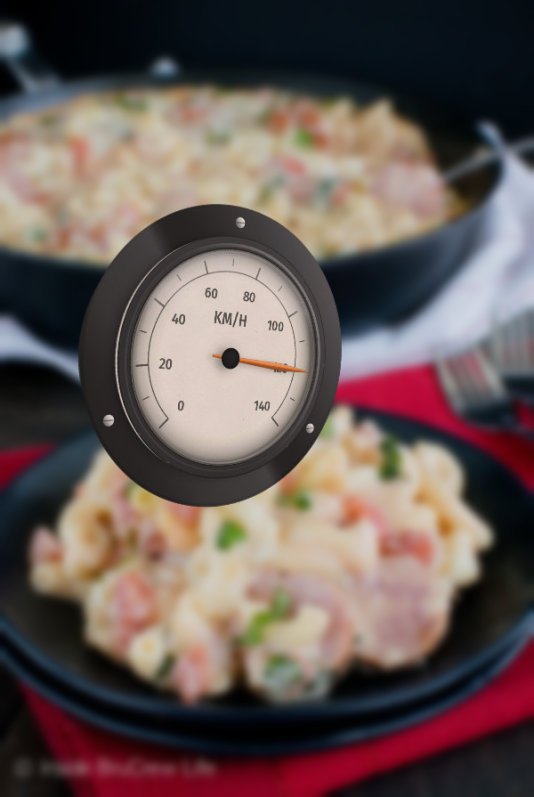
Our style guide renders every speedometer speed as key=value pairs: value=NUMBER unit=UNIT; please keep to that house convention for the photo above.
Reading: value=120 unit=km/h
